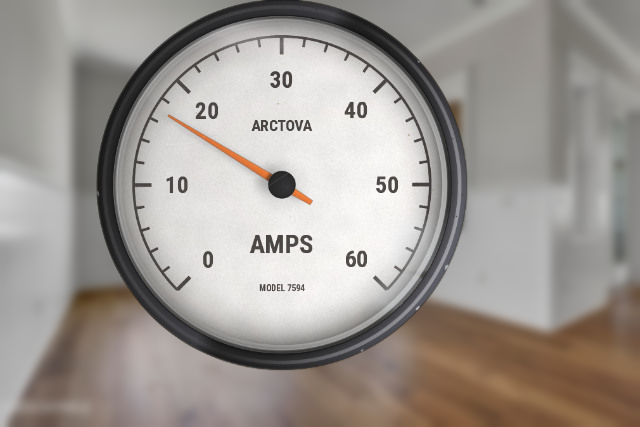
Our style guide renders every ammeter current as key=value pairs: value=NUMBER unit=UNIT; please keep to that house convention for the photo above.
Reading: value=17 unit=A
